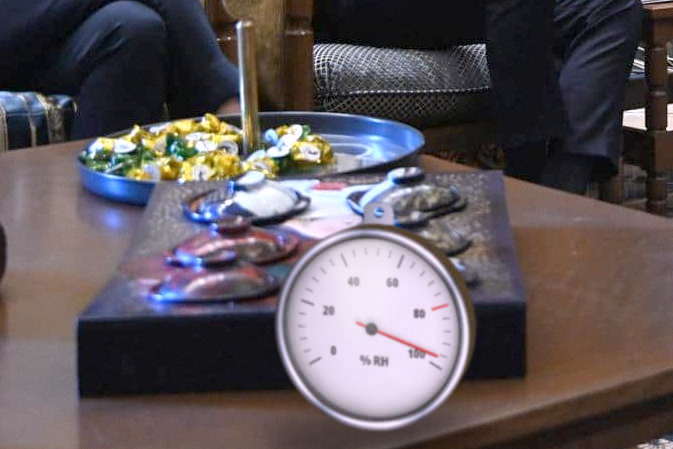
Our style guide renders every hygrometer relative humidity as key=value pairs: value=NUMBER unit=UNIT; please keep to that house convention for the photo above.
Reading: value=96 unit=%
